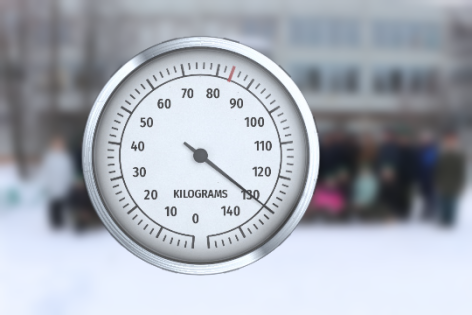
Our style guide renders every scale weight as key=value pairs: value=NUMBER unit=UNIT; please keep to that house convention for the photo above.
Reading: value=130 unit=kg
